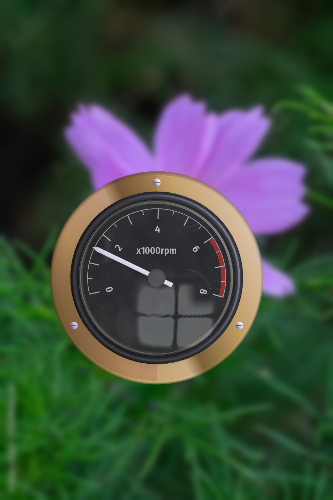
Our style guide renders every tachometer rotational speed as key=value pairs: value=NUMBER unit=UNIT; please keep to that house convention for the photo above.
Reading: value=1500 unit=rpm
